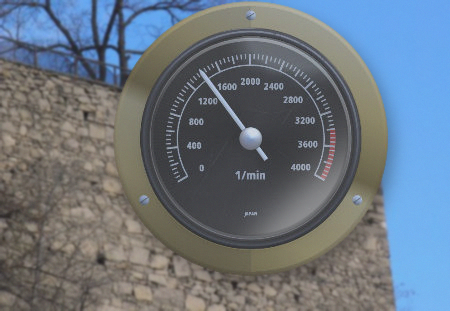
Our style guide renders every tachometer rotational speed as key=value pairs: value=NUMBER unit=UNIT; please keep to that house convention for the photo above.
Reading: value=1400 unit=rpm
